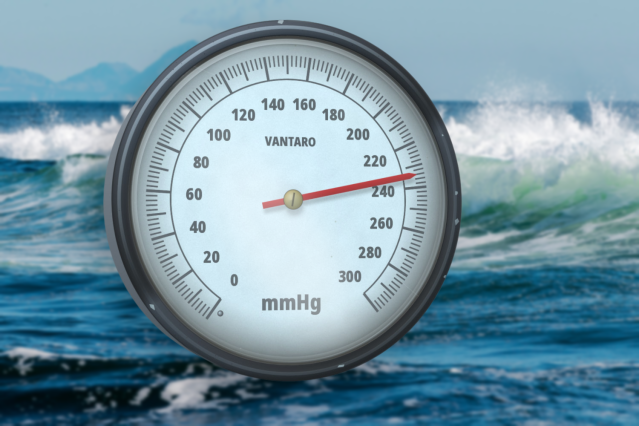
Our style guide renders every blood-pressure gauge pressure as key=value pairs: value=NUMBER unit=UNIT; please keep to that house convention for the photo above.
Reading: value=234 unit=mmHg
